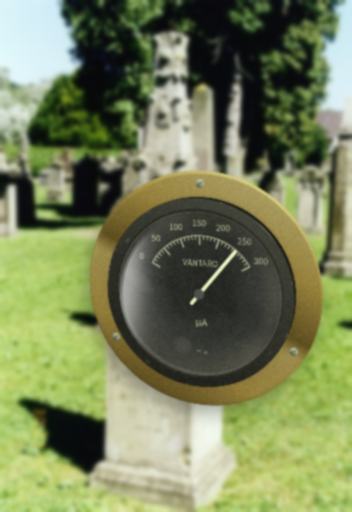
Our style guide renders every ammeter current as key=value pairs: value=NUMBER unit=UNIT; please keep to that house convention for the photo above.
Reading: value=250 unit=µA
